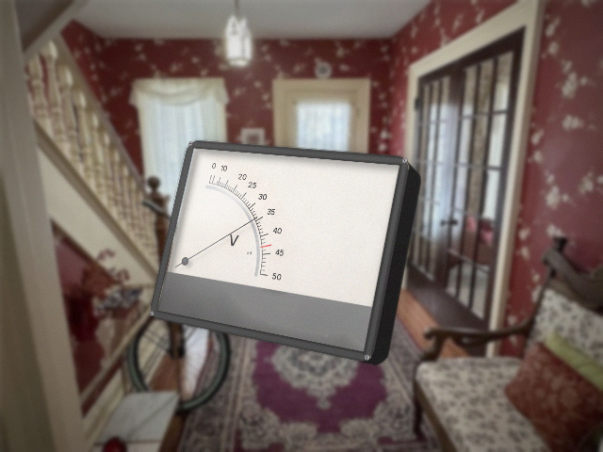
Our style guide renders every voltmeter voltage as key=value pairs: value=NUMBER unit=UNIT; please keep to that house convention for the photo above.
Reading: value=35 unit=V
